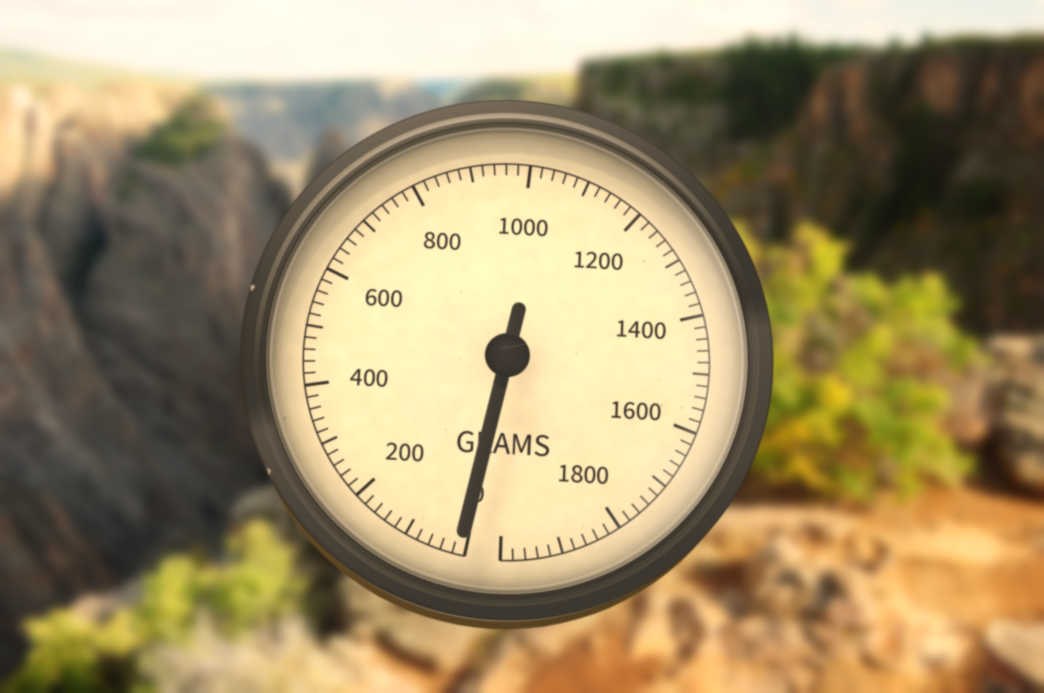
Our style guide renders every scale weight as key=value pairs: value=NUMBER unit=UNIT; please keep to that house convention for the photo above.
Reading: value=10 unit=g
